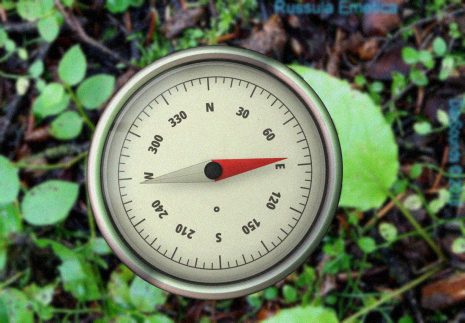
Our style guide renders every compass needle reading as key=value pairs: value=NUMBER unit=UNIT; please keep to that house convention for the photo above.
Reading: value=85 unit=°
